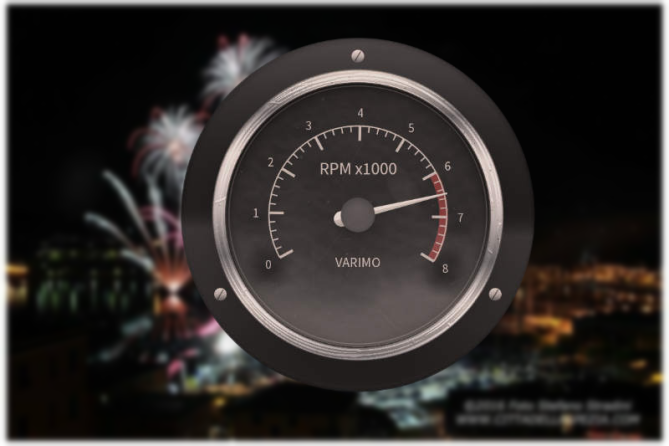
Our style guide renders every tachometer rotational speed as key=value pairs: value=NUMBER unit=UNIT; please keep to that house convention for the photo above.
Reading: value=6500 unit=rpm
